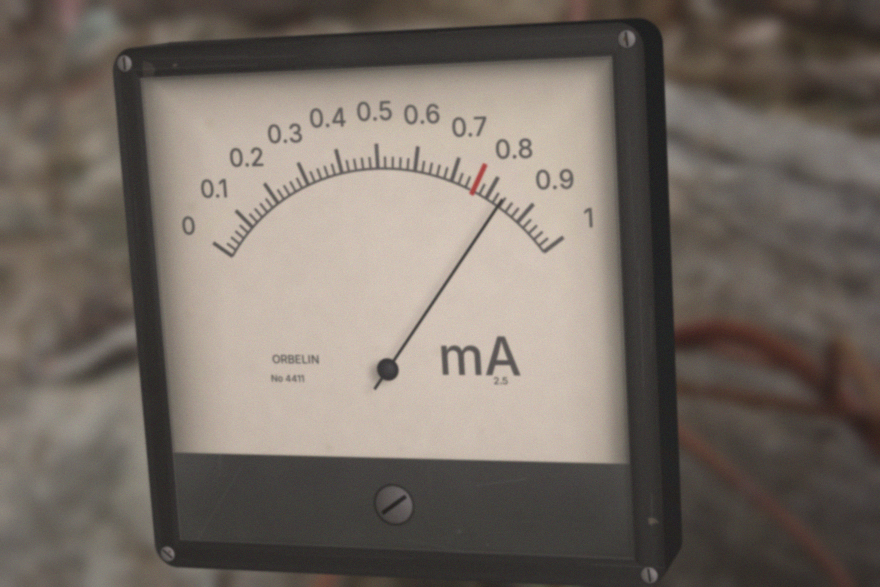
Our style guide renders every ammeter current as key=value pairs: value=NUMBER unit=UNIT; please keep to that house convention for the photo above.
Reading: value=0.84 unit=mA
